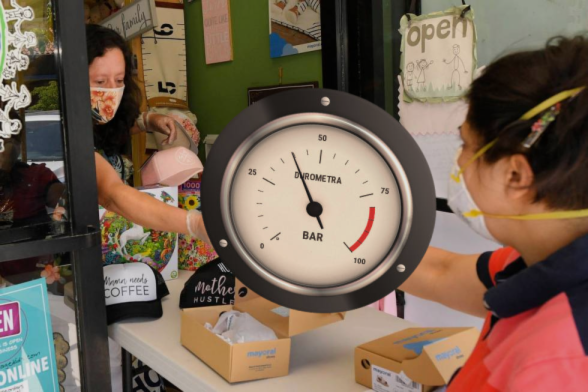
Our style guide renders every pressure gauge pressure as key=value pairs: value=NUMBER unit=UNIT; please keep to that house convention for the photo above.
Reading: value=40 unit=bar
